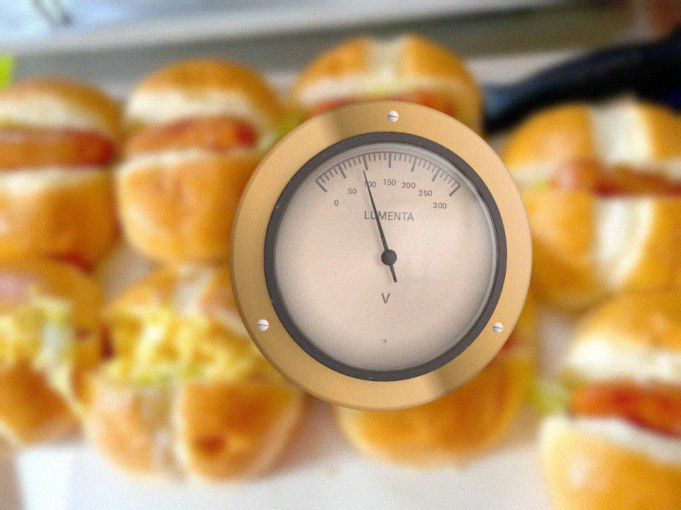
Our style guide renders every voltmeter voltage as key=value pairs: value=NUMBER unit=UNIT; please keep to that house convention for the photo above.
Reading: value=90 unit=V
